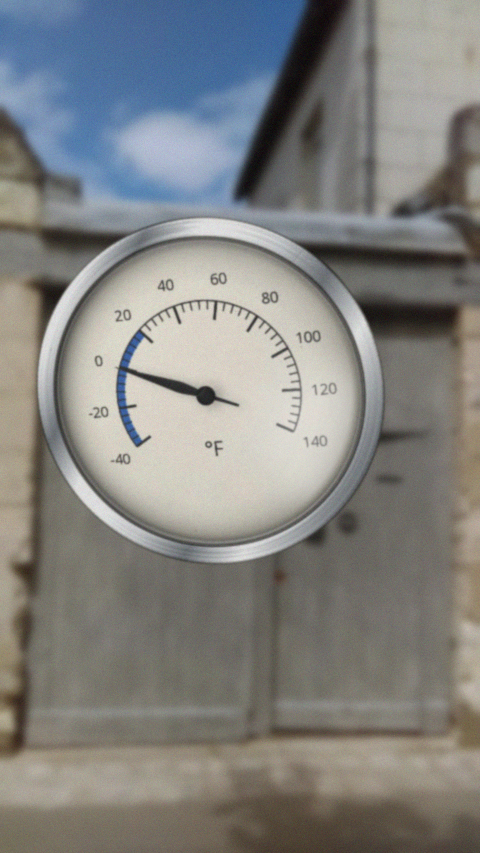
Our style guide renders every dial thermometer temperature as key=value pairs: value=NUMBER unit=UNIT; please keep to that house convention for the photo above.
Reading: value=0 unit=°F
